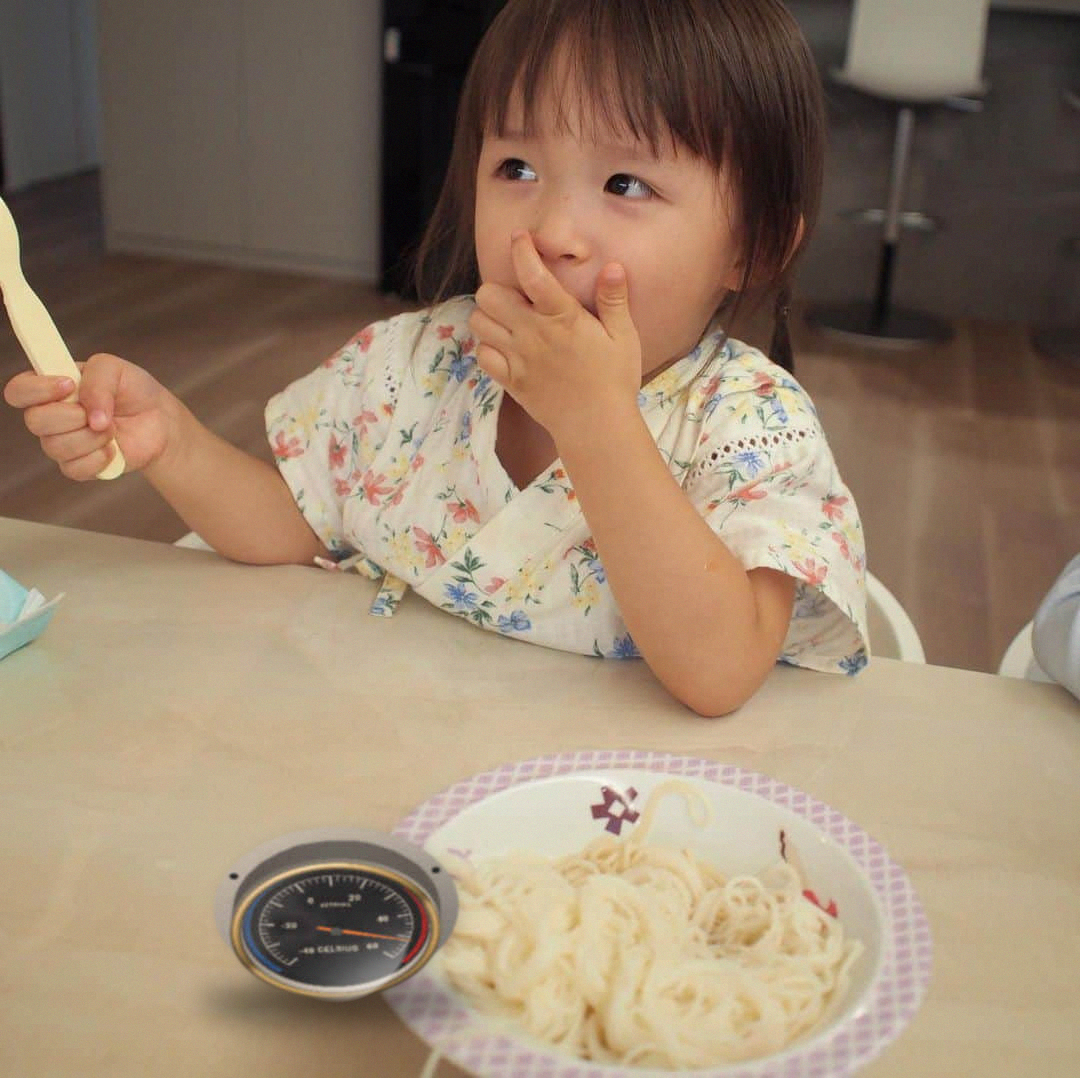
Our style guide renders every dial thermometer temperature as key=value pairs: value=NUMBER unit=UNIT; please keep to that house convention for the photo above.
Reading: value=50 unit=°C
